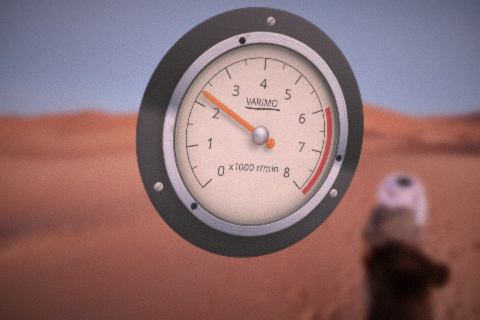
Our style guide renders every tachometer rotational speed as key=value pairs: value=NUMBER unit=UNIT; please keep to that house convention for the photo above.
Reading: value=2250 unit=rpm
